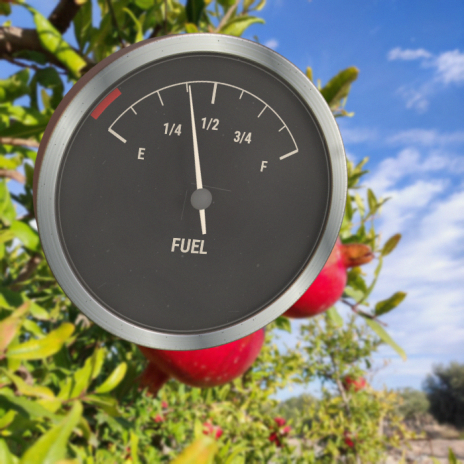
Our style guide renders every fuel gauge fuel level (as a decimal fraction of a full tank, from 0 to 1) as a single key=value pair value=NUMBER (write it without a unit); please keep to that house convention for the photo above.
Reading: value=0.375
